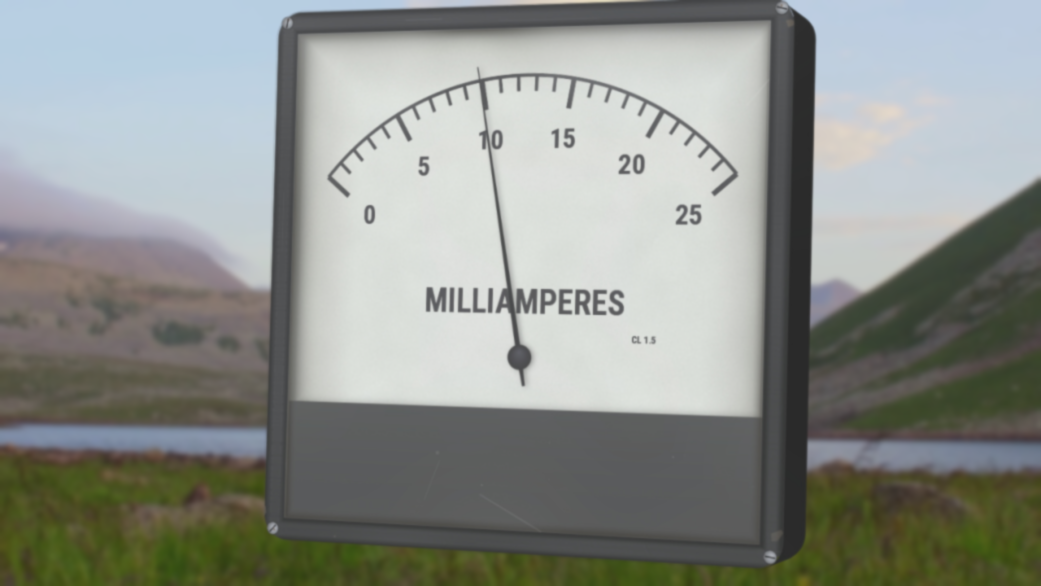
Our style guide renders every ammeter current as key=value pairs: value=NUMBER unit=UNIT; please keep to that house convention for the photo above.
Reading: value=10 unit=mA
